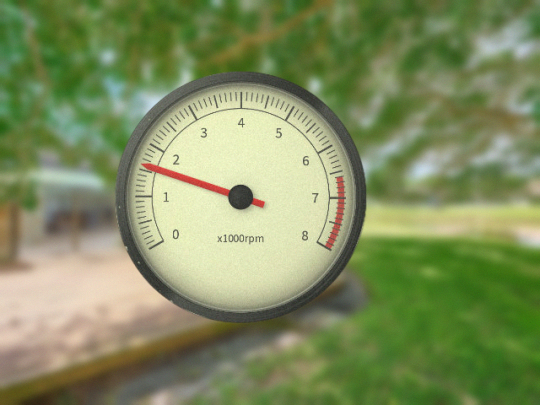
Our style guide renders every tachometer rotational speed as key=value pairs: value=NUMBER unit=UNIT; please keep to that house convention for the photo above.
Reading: value=1600 unit=rpm
